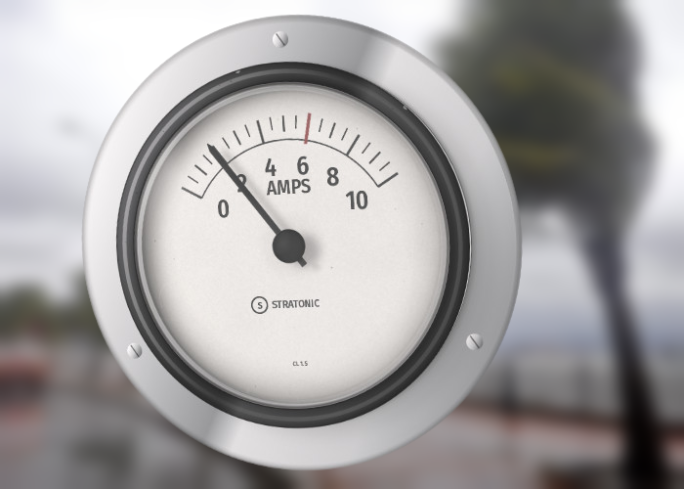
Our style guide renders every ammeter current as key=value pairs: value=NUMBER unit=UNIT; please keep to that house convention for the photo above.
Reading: value=2 unit=A
